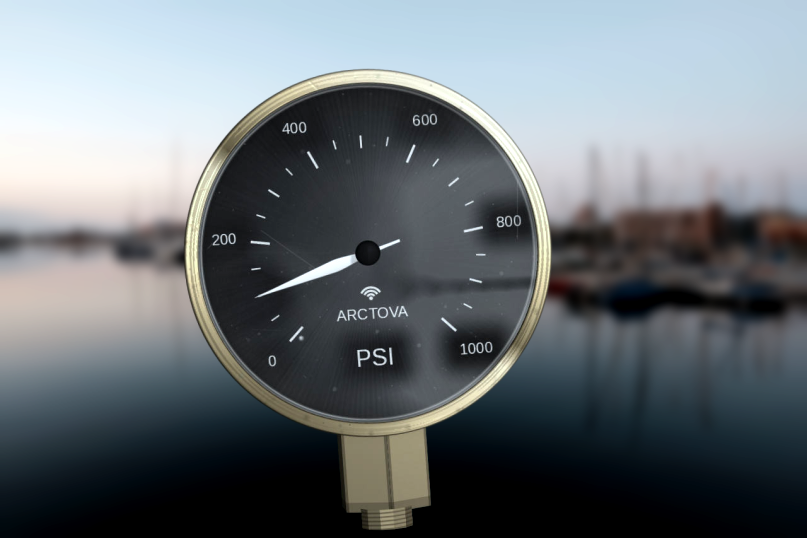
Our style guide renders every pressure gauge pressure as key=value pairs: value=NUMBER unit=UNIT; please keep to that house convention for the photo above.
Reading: value=100 unit=psi
